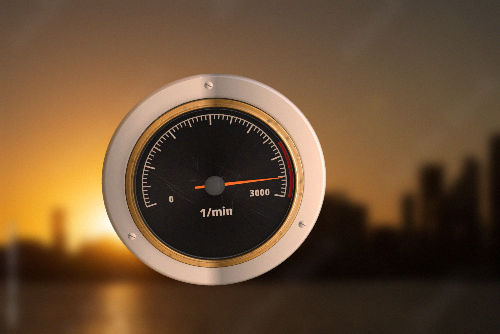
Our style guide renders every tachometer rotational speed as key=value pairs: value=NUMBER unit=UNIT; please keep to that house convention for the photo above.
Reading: value=2750 unit=rpm
